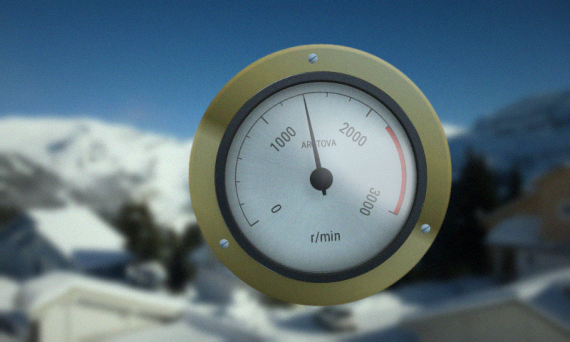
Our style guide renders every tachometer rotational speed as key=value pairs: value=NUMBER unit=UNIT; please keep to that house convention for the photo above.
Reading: value=1400 unit=rpm
